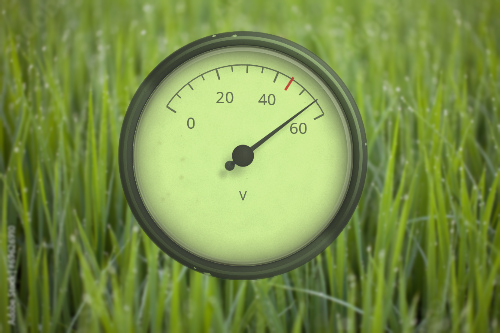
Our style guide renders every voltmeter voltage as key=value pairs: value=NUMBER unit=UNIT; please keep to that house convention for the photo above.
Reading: value=55 unit=V
